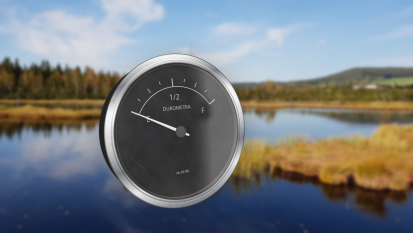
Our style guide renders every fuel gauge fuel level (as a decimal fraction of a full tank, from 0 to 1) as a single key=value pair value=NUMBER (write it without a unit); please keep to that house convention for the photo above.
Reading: value=0
